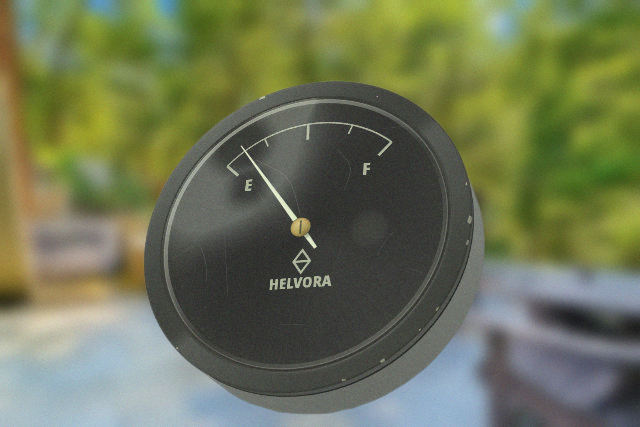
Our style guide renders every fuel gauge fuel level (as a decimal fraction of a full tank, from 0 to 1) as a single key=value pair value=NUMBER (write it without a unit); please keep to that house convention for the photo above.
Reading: value=0.125
